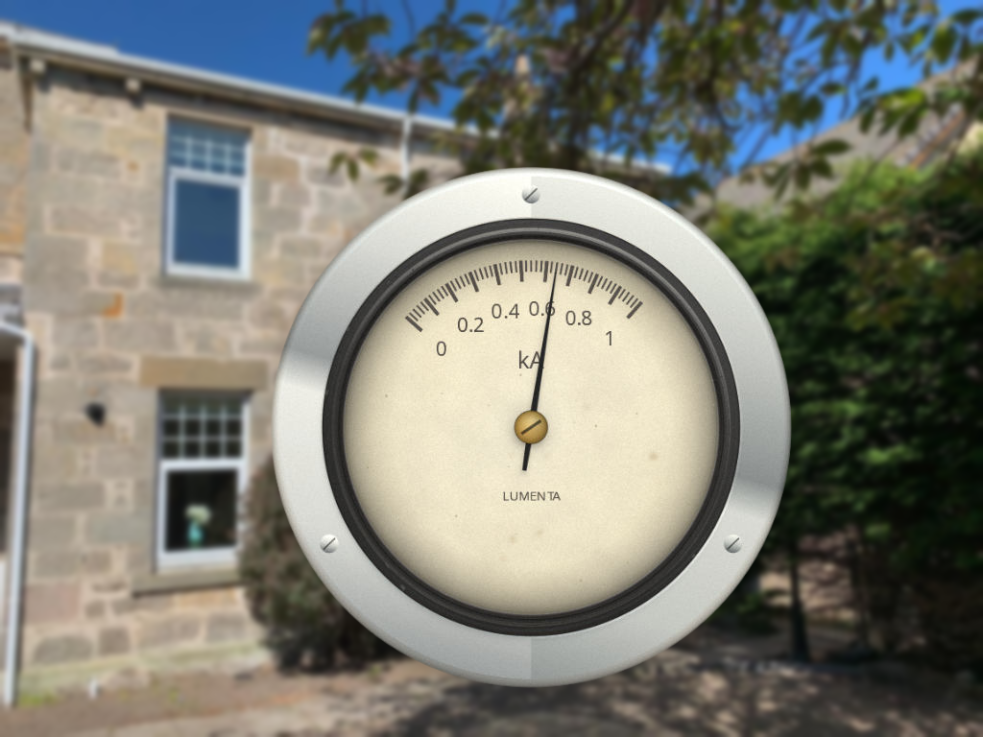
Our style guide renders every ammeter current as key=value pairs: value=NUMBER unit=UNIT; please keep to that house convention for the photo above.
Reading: value=0.64 unit=kA
